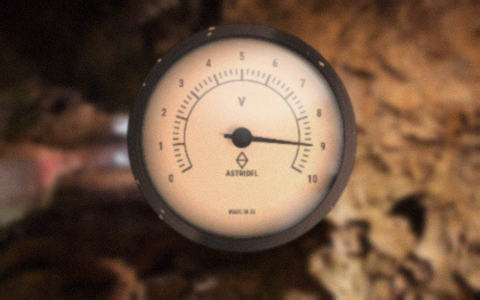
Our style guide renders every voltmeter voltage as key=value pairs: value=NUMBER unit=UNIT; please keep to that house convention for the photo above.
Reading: value=9 unit=V
